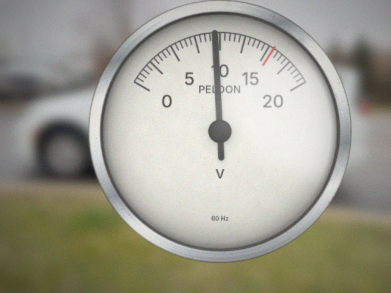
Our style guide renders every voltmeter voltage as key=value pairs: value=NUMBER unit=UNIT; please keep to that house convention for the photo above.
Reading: value=9.5 unit=V
